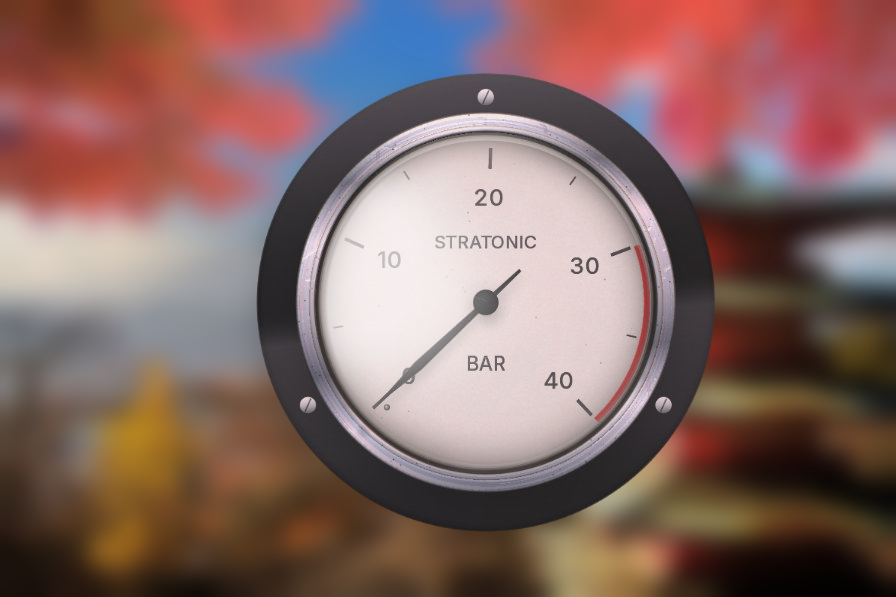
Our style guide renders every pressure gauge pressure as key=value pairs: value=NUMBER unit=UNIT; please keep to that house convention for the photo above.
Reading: value=0 unit=bar
